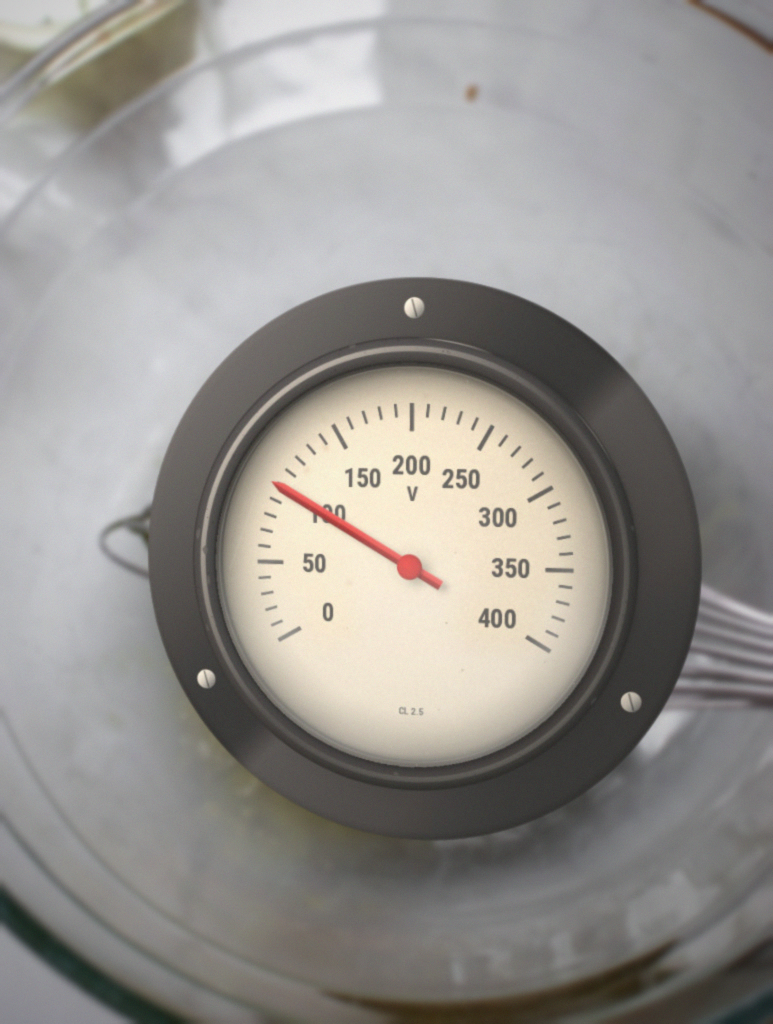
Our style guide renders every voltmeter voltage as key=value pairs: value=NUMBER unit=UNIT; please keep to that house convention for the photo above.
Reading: value=100 unit=V
